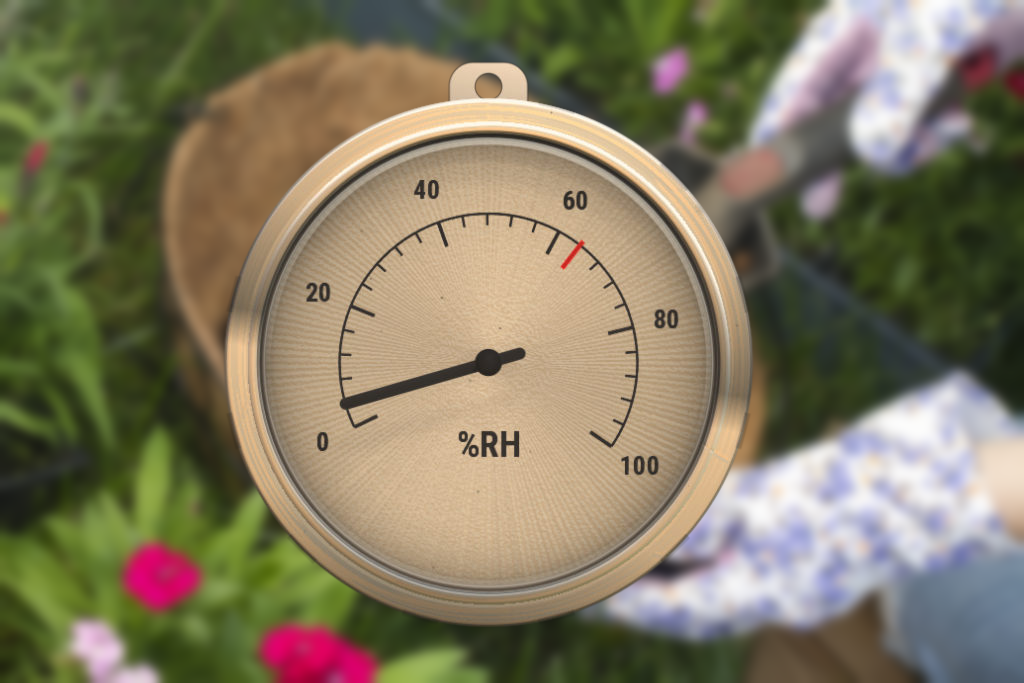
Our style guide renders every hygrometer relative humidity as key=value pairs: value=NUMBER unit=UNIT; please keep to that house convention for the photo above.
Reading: value=4 unit=%
